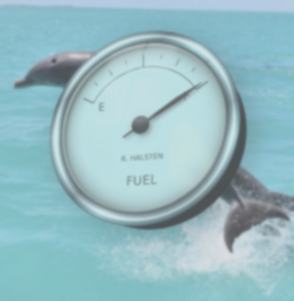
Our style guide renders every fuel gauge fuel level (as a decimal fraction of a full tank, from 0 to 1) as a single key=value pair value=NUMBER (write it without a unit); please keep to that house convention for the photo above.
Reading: value=1
